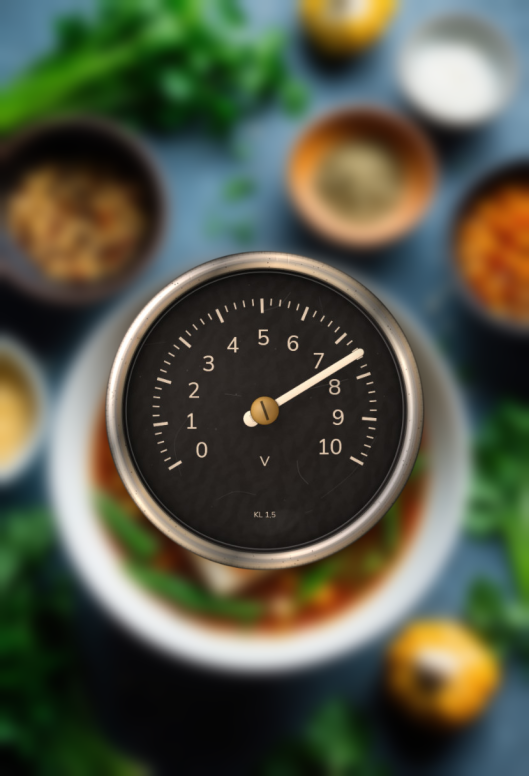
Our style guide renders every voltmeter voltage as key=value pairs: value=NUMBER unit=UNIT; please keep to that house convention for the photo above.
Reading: value=7.5 unit=V
